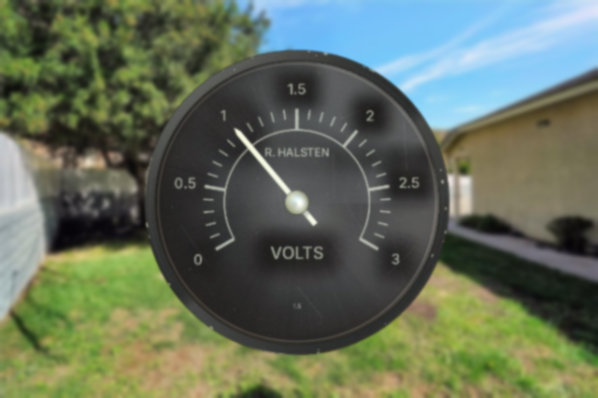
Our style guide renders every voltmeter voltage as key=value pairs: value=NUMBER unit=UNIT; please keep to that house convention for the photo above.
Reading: value=1 unit=V
